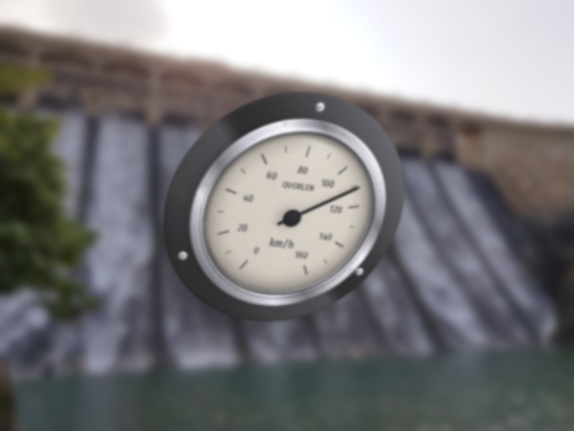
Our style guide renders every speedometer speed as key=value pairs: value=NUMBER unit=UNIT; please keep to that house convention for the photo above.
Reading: value=110 unit=km/h
